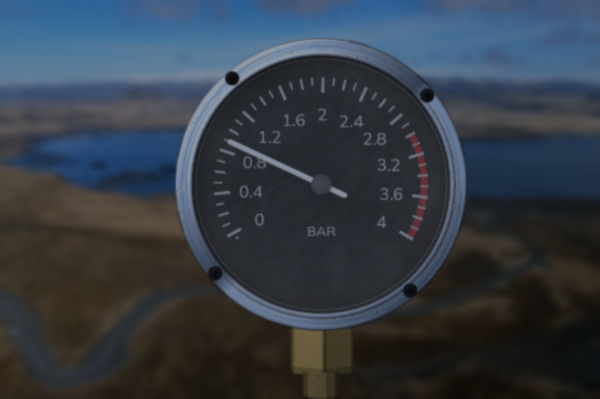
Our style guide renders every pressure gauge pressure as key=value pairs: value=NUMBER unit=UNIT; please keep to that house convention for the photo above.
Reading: value=0.9 unit=bar
